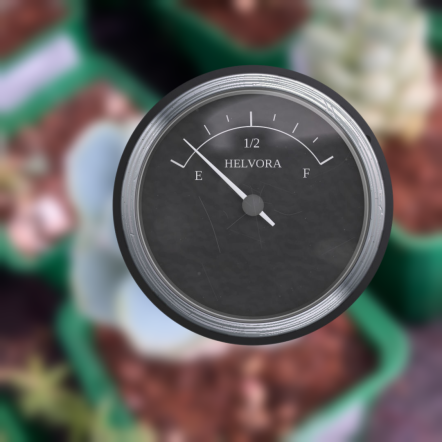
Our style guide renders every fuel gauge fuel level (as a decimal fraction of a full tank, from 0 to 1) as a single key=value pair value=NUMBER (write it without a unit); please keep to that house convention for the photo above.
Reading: value=0.125
